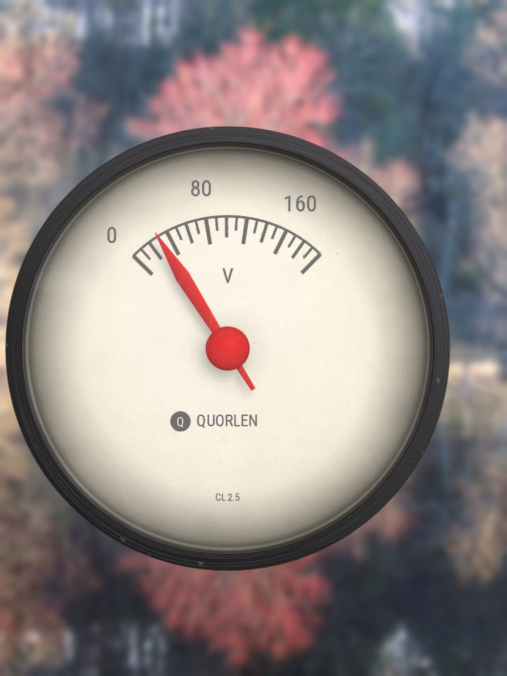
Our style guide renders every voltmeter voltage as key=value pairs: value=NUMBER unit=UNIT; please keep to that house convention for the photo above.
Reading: value=30 unit=V
